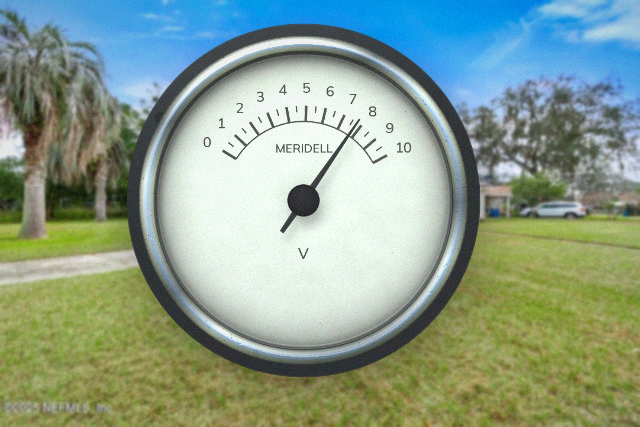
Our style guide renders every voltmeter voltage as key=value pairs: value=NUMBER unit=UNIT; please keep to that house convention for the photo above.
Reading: value=7.75 unit=V
